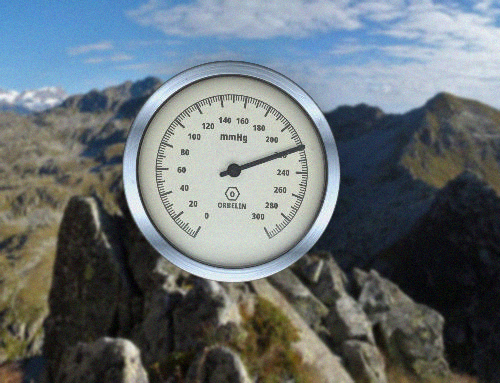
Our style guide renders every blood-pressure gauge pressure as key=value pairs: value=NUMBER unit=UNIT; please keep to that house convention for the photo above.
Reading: value=220 unit=mmHg
